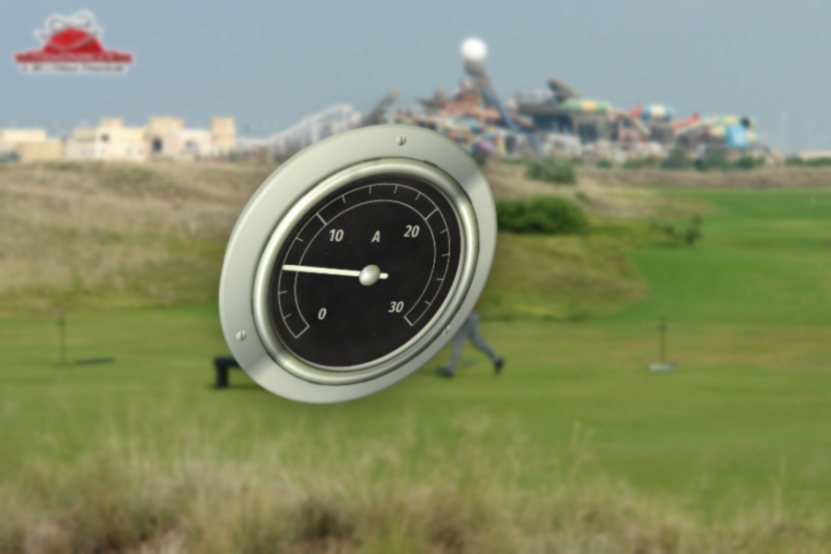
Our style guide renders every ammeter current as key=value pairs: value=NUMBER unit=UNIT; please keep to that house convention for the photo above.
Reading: value=6 unit=A
